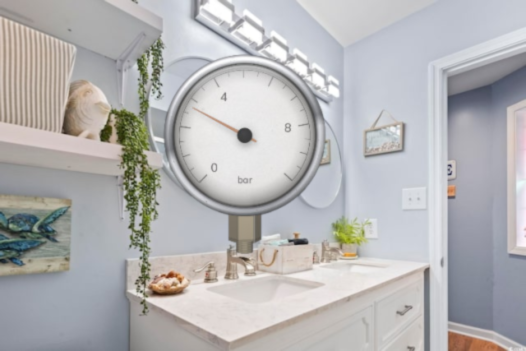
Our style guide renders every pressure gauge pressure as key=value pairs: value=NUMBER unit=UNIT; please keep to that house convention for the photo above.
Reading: value=2.75 unit=bar
